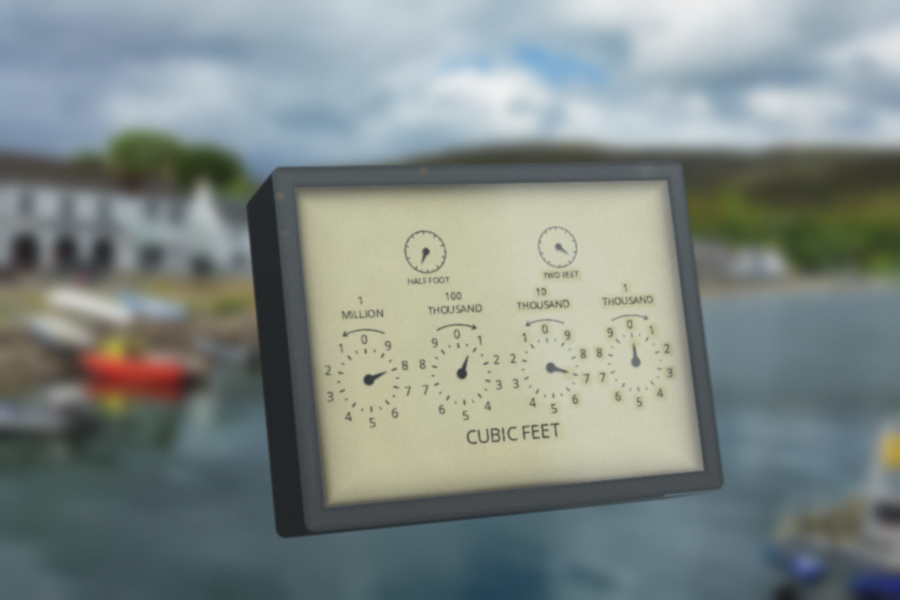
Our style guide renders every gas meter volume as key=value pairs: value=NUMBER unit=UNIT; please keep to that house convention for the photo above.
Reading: value=807000 unit=ft³
